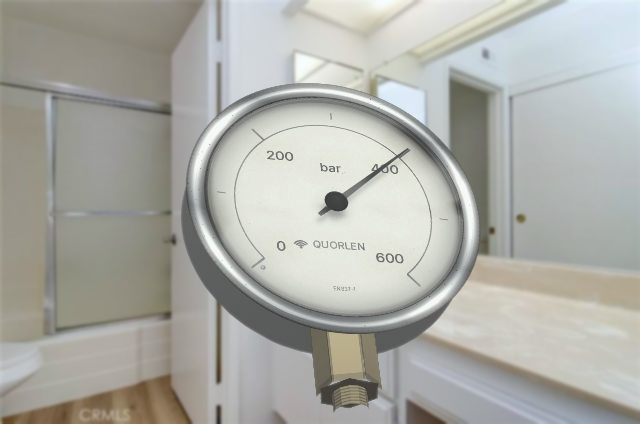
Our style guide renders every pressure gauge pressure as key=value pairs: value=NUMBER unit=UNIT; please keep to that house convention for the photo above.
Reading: value=400 unit=bar
